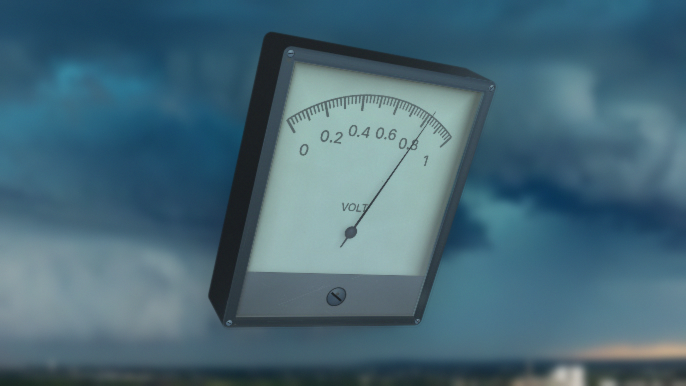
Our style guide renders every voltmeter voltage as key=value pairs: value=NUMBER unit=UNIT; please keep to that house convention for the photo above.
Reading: value=0.8 unit=V
